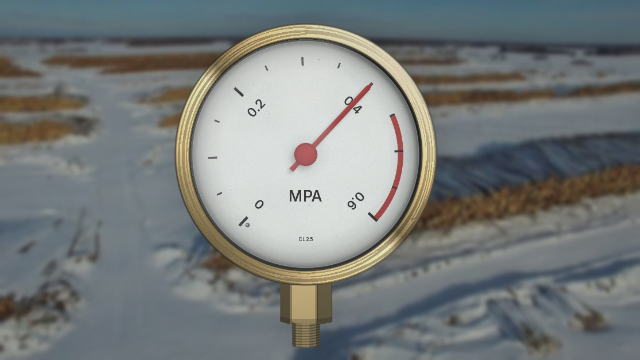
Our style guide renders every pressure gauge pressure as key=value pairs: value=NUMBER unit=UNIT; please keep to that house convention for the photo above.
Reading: value=0.4 unit=MPa
